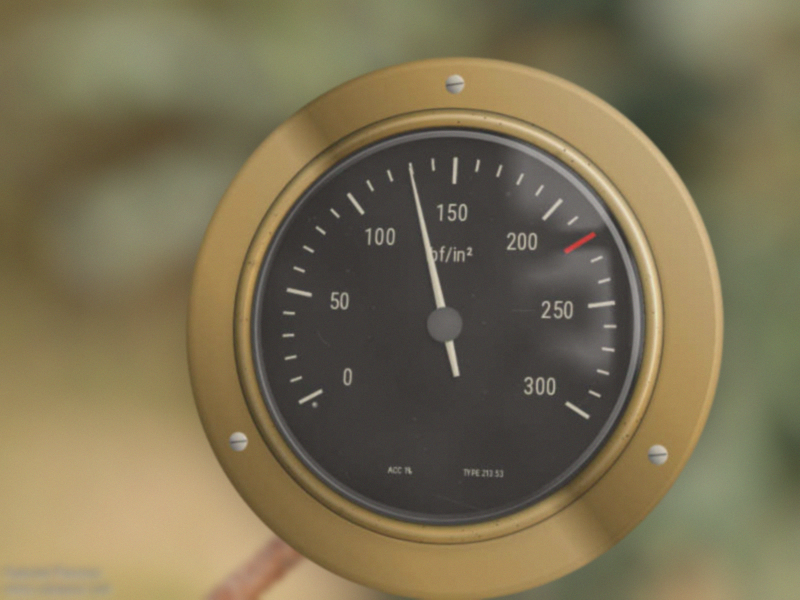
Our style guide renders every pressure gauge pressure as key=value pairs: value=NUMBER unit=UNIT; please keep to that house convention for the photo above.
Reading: value=130 unit=psi
